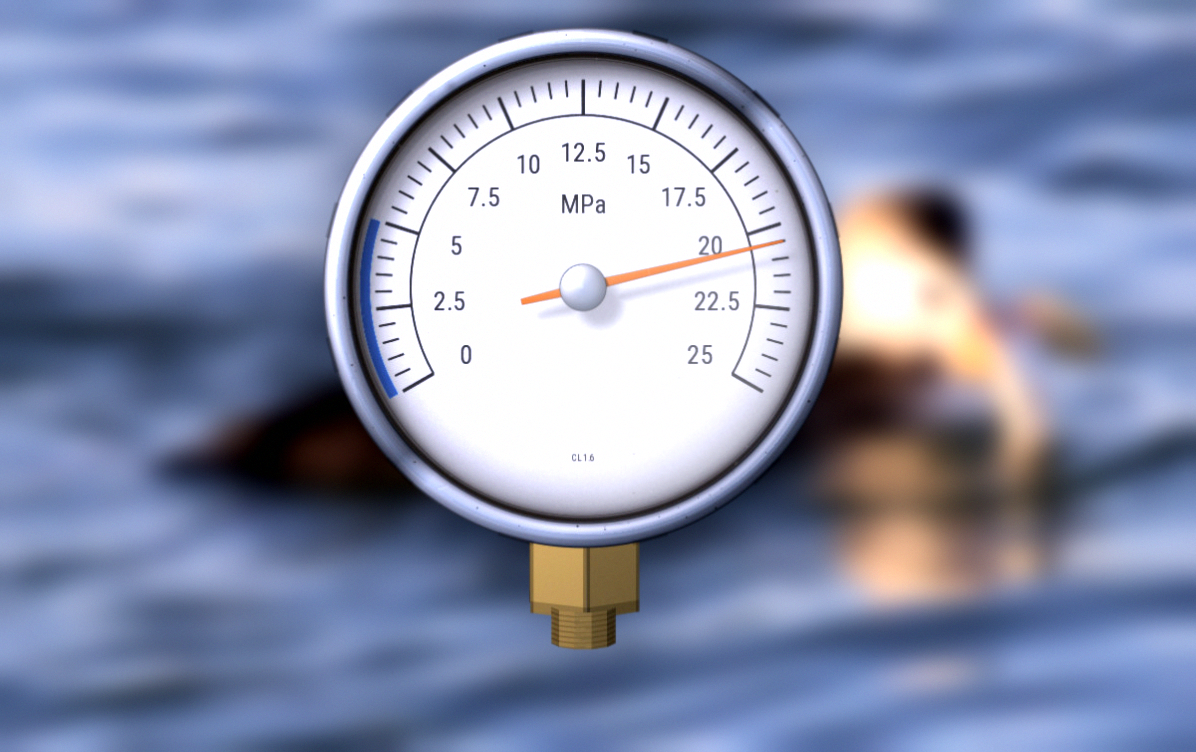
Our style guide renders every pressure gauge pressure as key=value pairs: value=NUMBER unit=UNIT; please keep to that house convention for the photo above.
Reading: value=20.5 unit=MPa
